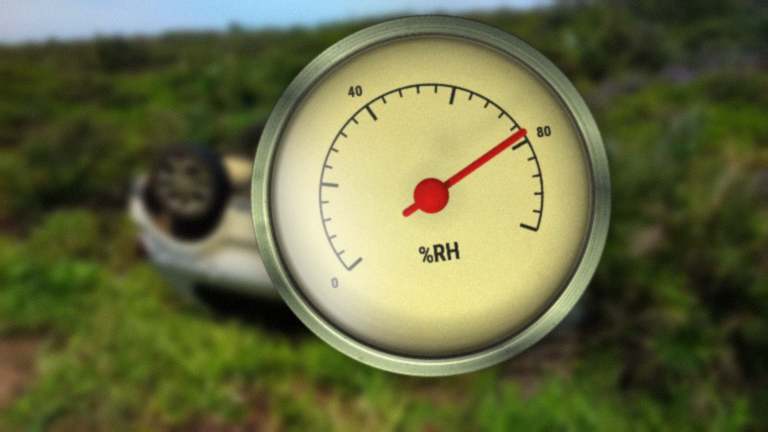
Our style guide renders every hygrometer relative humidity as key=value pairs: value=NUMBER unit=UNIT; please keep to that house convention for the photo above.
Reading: value=78 unit=%
